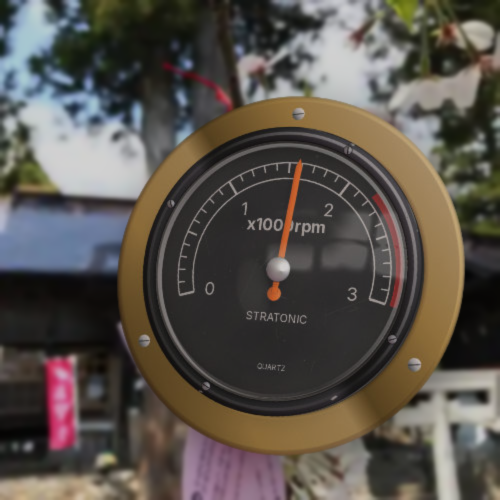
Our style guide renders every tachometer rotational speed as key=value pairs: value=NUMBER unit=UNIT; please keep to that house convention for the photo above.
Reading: value=1600 unit=rpm
